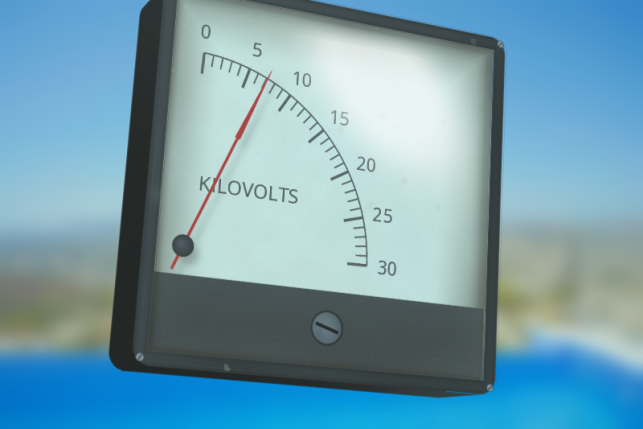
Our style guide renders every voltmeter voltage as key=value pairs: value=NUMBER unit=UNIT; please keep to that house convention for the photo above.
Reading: value=7 unit=kV
